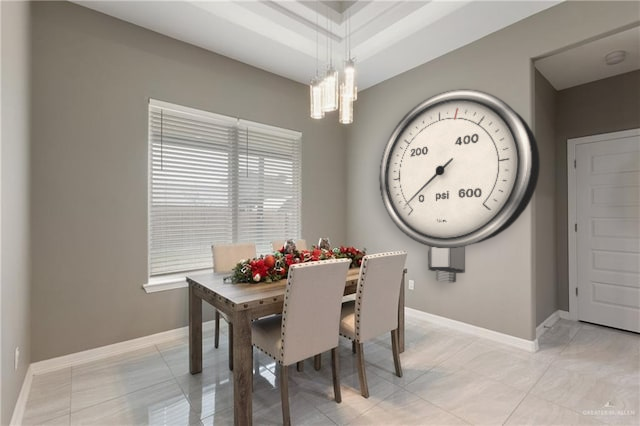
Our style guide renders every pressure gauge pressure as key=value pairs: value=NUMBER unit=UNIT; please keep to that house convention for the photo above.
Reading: value=20 unit=psi
